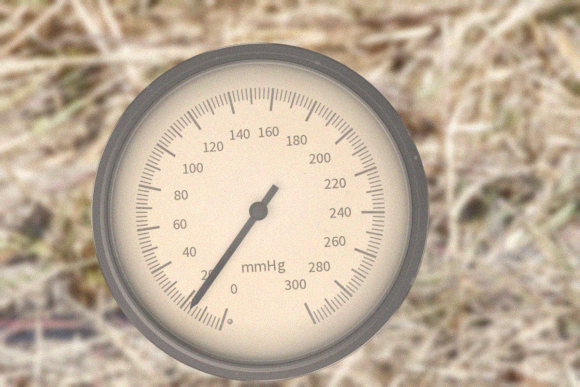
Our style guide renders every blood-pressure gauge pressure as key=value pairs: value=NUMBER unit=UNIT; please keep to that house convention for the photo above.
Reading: value=16 unit=mmHg
